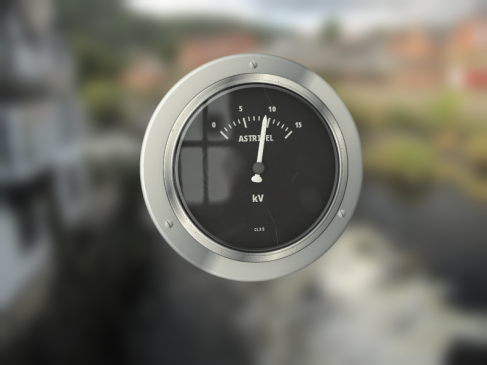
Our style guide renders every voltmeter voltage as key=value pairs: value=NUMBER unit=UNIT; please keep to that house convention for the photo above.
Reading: value=9 unit=kV
